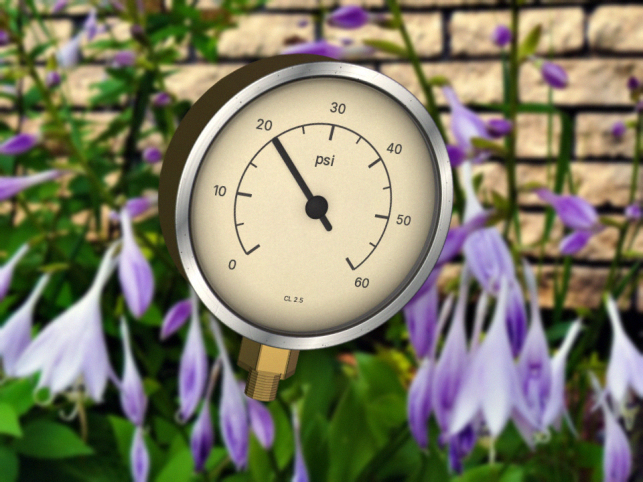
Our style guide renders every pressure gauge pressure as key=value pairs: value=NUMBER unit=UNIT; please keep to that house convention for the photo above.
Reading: value=20 unit=psi
